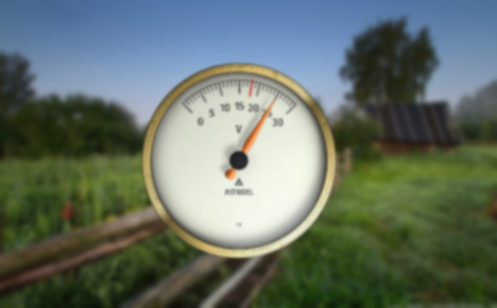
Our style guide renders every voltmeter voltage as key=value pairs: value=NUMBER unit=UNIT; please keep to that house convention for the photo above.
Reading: value=25 unit=V
